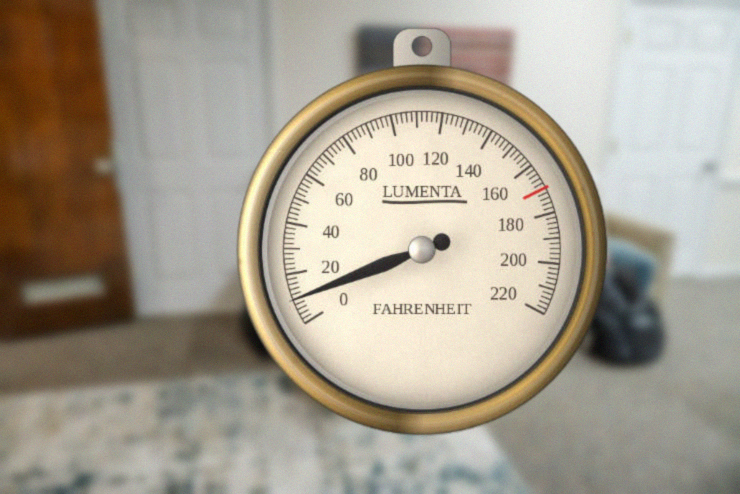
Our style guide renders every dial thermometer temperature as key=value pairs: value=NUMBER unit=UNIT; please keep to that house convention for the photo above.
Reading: value=10 unit=°F
